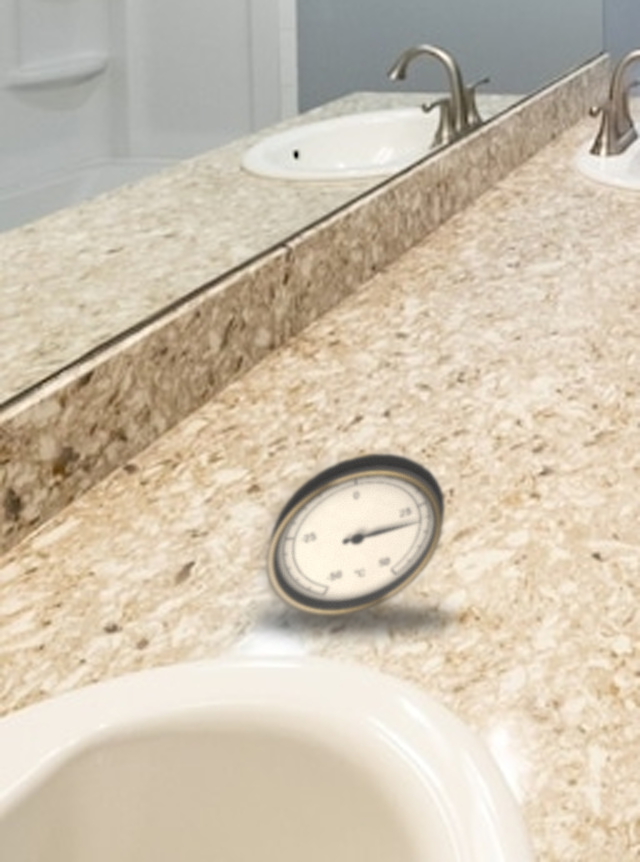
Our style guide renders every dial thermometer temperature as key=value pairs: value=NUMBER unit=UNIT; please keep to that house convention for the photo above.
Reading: value=30 unit=°C
